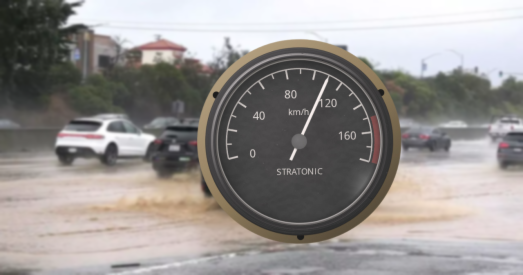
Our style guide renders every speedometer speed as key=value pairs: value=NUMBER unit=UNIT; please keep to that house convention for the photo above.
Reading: value=110 unit=km/h
